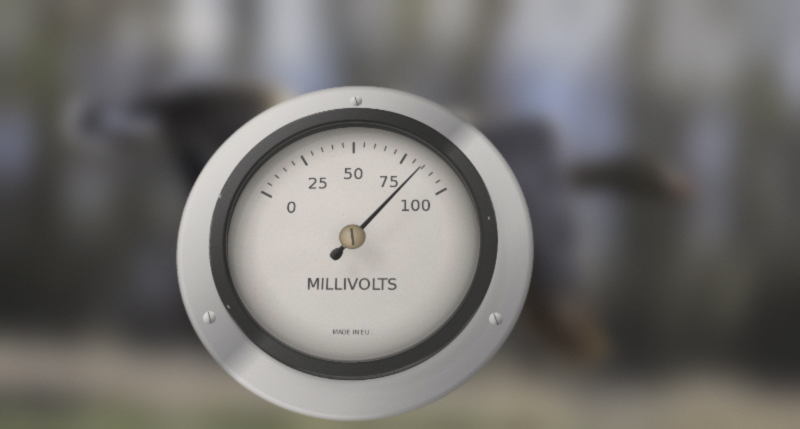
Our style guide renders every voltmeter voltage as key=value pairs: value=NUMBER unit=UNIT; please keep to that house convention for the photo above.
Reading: value=85 unit=mV
